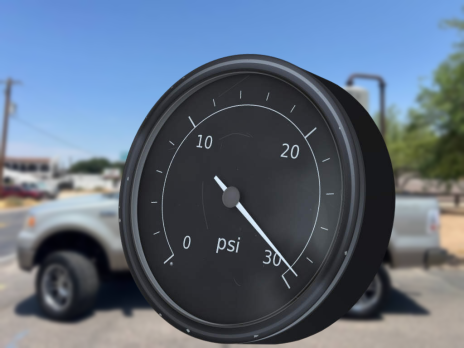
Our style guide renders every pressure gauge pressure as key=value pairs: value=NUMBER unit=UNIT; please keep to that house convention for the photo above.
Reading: value=29 unit=psi
